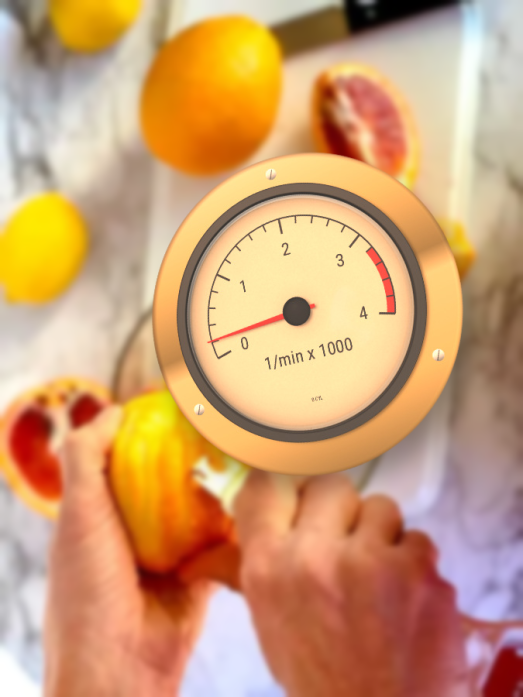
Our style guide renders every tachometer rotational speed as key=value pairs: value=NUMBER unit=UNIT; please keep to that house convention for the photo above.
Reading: value=200 unit=rpm
